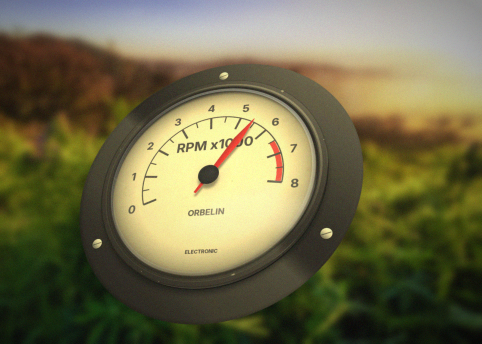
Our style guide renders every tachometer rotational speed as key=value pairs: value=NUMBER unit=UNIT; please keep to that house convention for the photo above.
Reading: value=5500 unit=rpm
